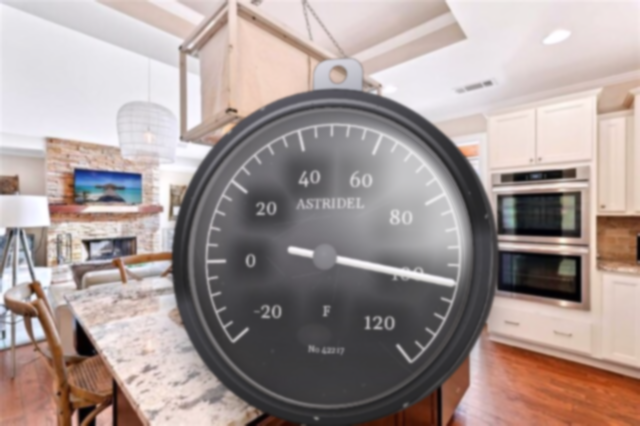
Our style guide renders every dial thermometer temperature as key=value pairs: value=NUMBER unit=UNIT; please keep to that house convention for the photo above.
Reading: value=100 unit=°F
